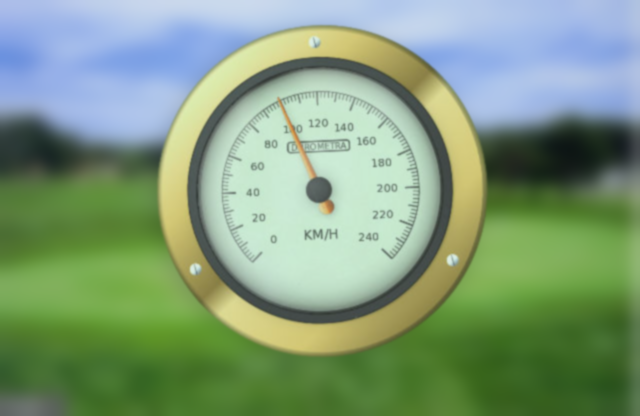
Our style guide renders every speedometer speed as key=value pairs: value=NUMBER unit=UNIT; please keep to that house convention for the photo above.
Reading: value=100 unit=km/h
